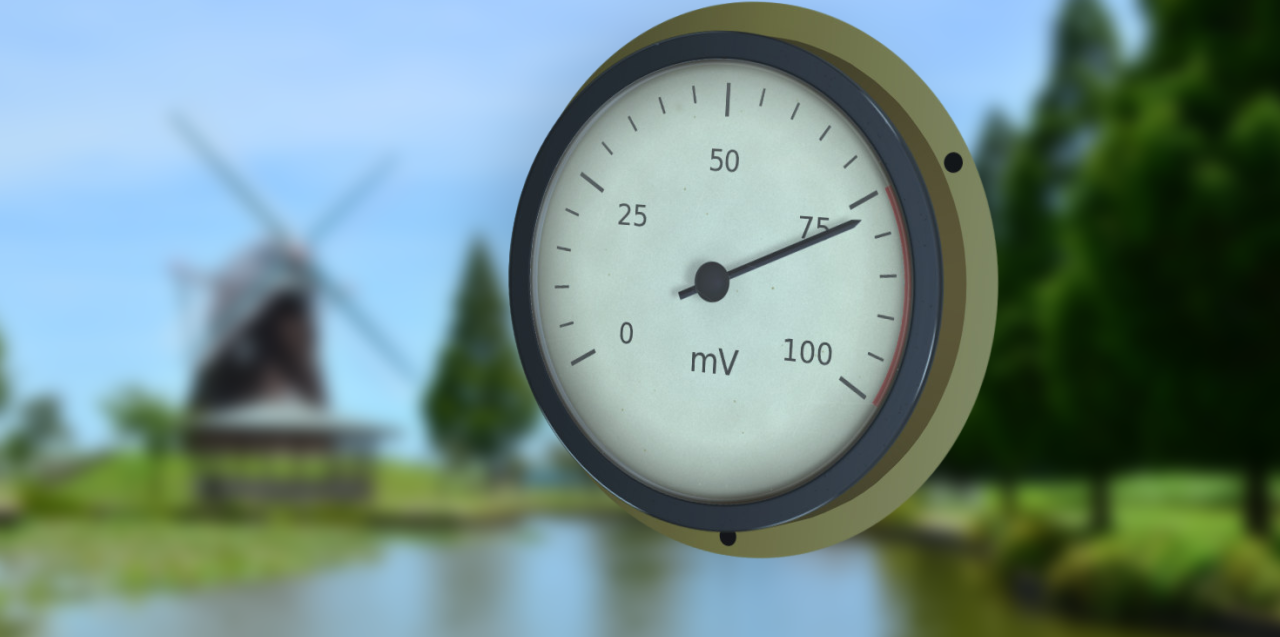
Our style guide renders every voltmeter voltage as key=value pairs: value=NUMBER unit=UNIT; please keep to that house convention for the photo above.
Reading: value=77.5 unit=mV
